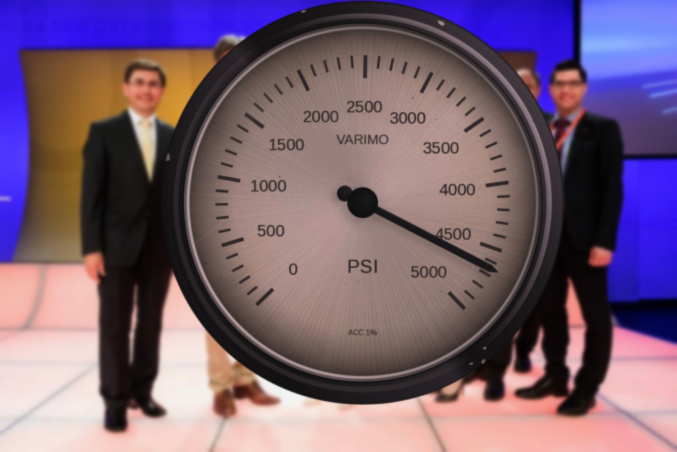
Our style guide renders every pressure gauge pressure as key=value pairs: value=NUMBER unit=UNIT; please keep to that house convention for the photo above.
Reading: value=4650 unit=psi
